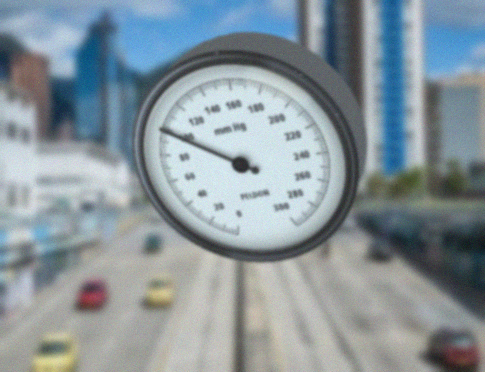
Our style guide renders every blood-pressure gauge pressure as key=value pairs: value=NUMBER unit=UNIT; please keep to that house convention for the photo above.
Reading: value=100 unit=mmHg
